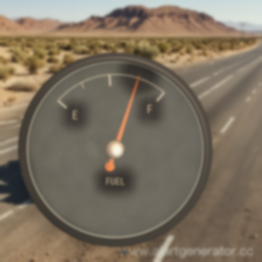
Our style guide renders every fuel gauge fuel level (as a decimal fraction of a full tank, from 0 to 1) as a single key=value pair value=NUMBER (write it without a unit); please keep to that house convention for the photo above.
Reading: value=0.75
